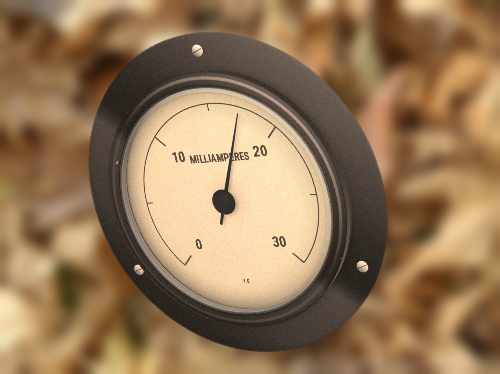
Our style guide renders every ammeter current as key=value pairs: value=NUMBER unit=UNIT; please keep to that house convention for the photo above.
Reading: value=17.5 unit=mA
